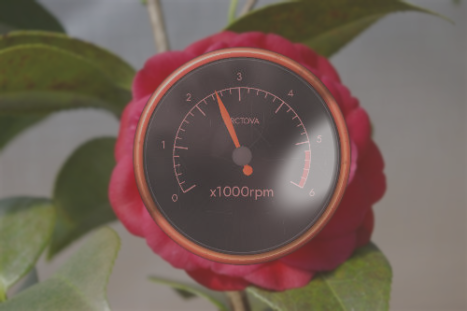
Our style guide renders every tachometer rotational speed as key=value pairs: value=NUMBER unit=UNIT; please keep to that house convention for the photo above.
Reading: value=2500 unit=rpm
